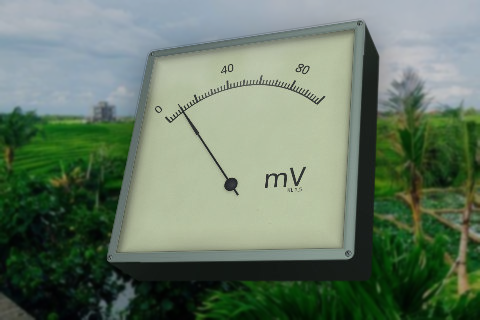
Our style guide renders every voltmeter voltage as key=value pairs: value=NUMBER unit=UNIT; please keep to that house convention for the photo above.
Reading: value=10 unit=mV
